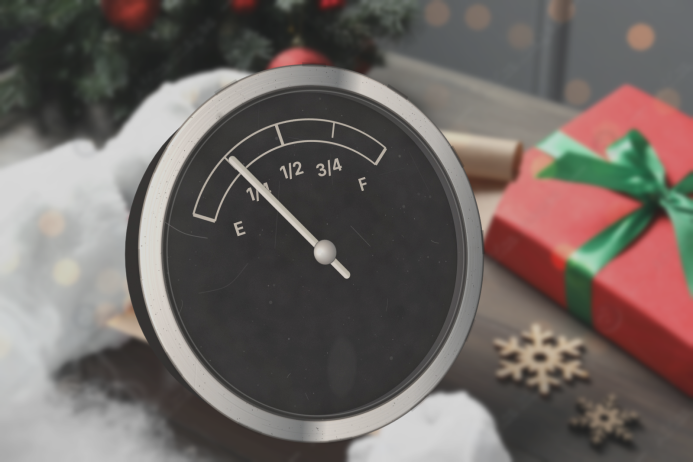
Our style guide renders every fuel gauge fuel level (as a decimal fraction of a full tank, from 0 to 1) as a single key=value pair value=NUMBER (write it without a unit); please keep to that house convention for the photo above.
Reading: value=0.25
